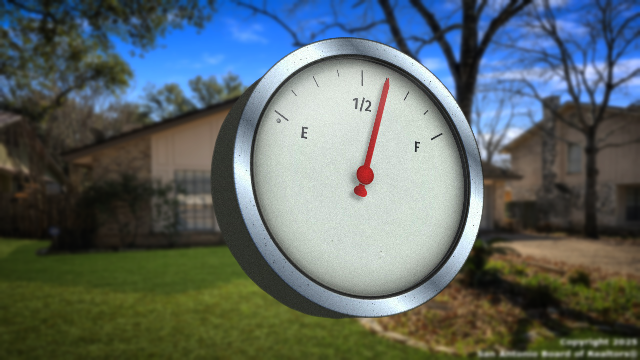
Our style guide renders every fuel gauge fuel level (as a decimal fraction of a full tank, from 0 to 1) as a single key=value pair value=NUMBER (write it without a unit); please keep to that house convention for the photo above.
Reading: value=0.625
